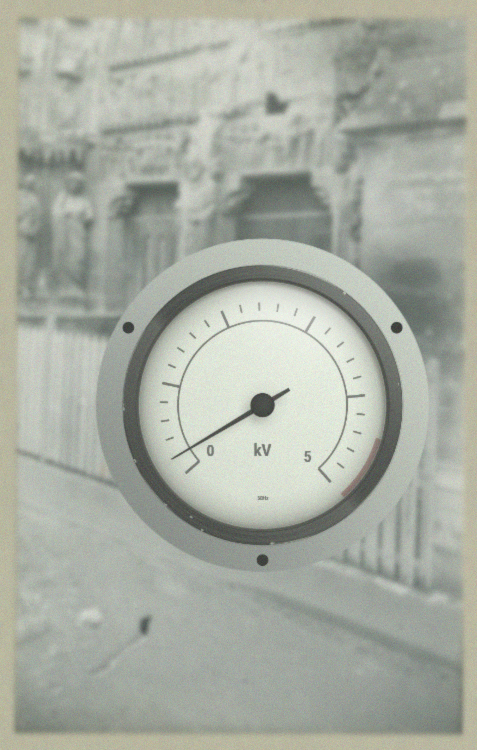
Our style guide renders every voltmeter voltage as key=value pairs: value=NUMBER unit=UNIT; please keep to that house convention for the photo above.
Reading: value=0.2 unit=kV
